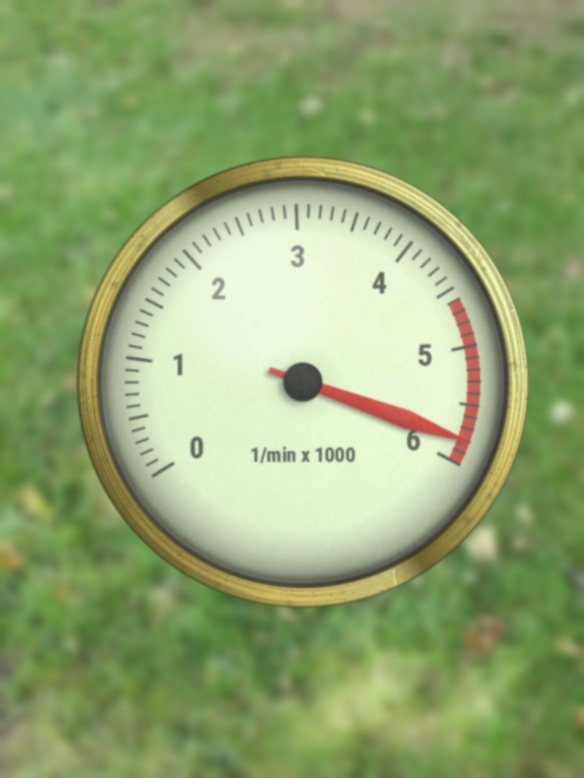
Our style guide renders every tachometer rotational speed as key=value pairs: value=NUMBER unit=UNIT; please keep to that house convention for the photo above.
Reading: value=5800 unit=rpm
